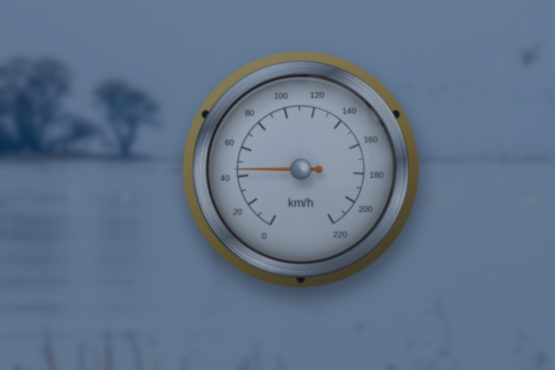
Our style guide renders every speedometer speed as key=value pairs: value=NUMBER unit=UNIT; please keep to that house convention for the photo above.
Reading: value=45 unit=km/h
